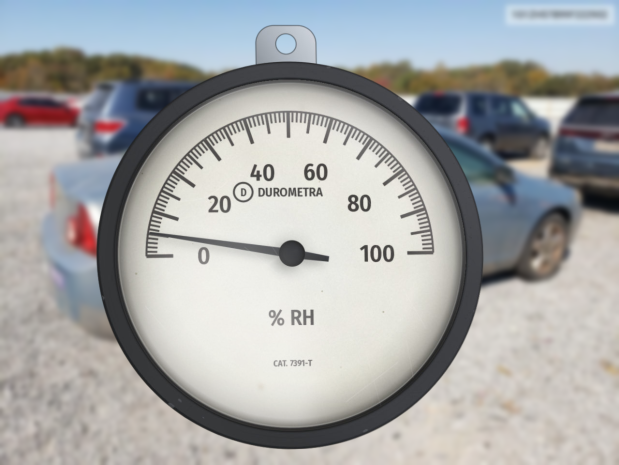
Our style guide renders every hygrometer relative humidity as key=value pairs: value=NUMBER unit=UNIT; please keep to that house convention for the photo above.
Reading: value=5 unit=%
